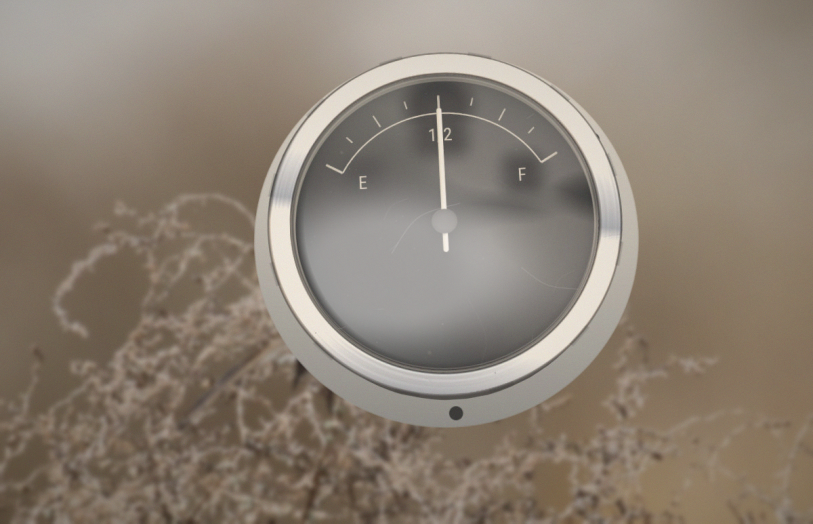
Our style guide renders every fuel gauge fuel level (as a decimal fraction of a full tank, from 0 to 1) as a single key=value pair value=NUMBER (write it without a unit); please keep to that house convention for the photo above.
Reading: value=0.5
